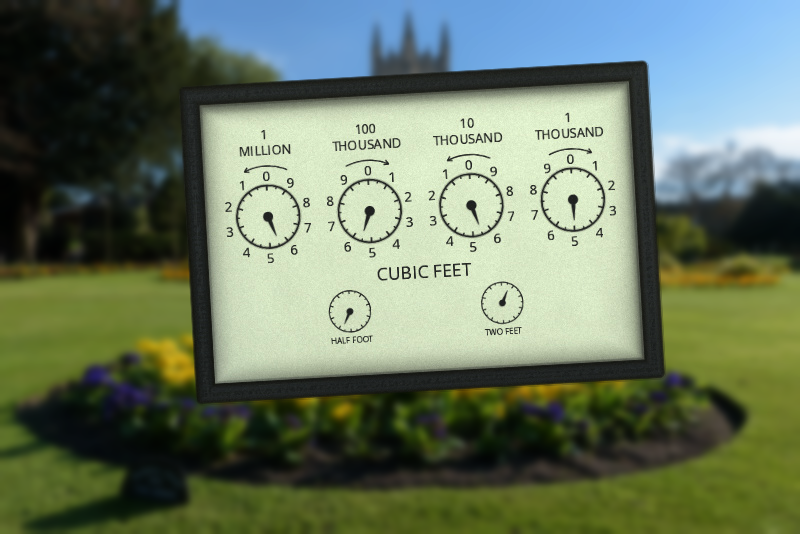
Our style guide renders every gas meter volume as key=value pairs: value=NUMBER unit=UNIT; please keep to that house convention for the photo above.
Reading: value=555500 unit=ft³
